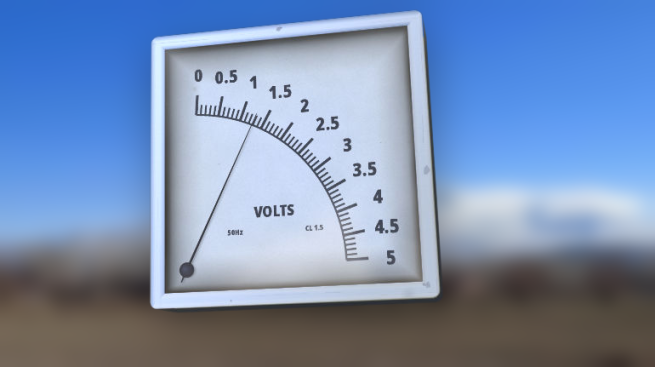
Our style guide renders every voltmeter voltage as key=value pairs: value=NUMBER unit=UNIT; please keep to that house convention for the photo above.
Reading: value=1.3 unit=V
